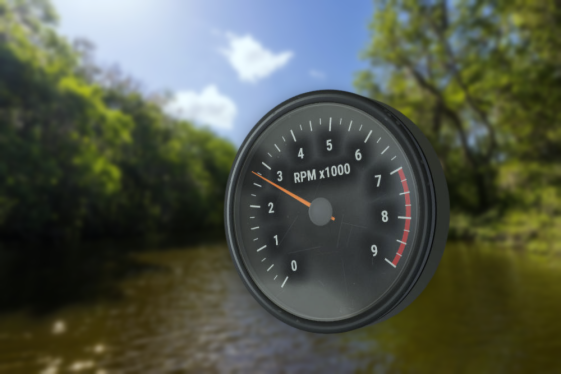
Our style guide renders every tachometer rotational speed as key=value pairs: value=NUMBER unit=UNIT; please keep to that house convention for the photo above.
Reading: value=2750 unit=rpm
